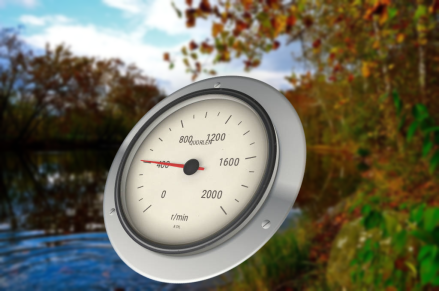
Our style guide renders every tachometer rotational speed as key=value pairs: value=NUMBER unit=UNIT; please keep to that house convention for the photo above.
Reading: value=400 unit=rpm
